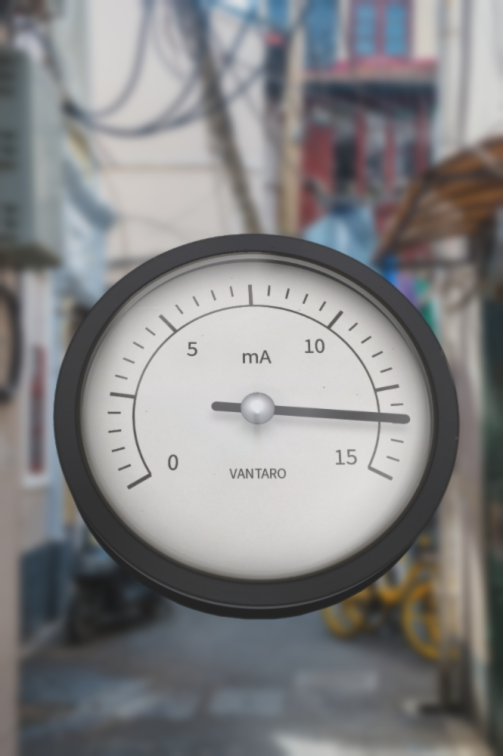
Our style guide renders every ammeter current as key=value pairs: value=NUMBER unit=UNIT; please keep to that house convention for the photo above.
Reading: value=13.5 unit=mA
